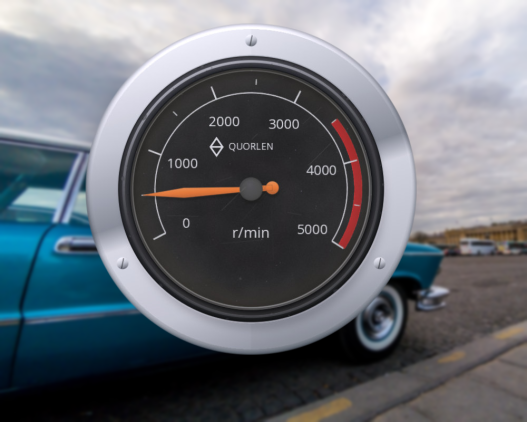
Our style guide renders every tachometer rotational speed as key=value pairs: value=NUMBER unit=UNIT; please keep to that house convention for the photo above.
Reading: value=500 unit=rpm
